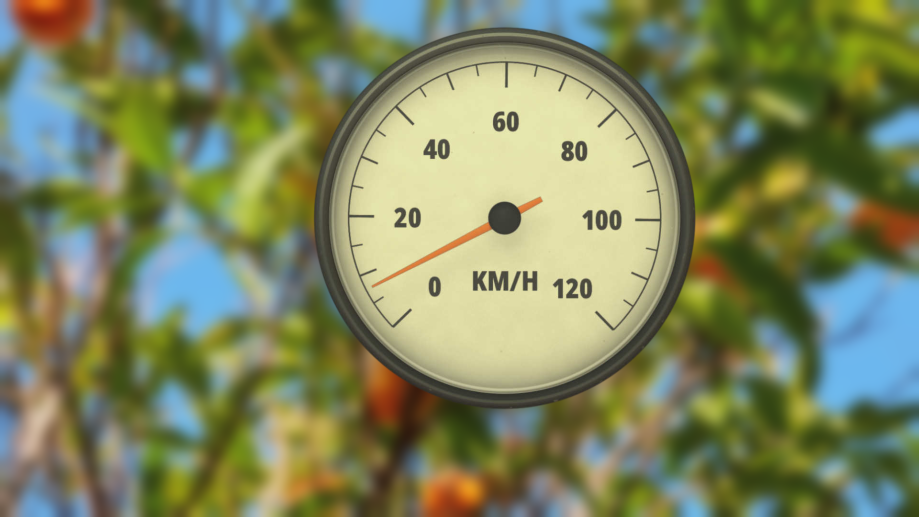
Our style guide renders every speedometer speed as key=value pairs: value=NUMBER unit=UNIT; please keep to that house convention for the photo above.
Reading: value=7.5 unit=km/h
